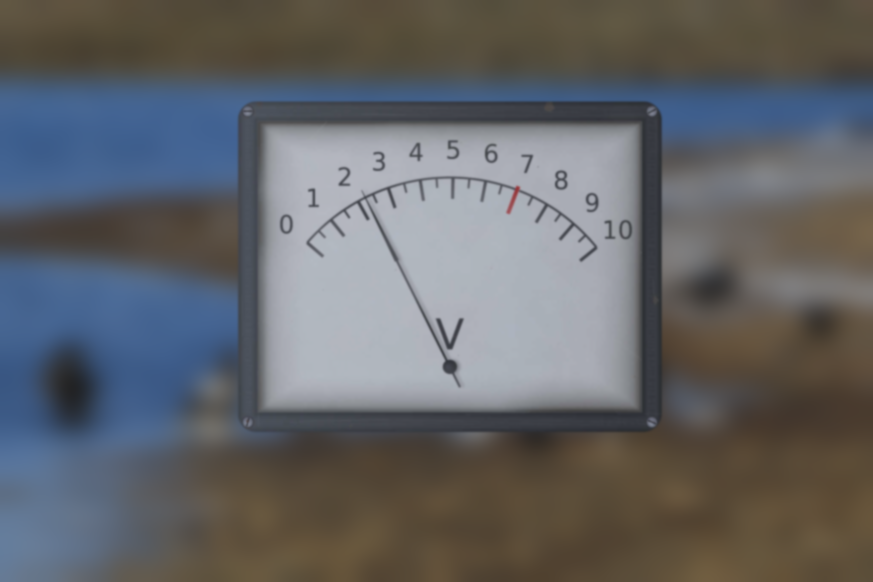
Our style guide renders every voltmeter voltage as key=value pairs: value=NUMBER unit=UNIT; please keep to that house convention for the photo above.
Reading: value=2.25 unit=V
